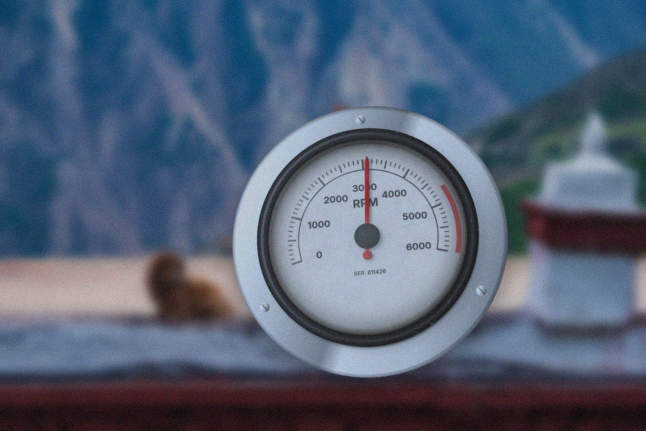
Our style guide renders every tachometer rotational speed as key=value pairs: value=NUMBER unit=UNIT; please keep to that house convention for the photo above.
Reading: value=3100 unit=rpm
